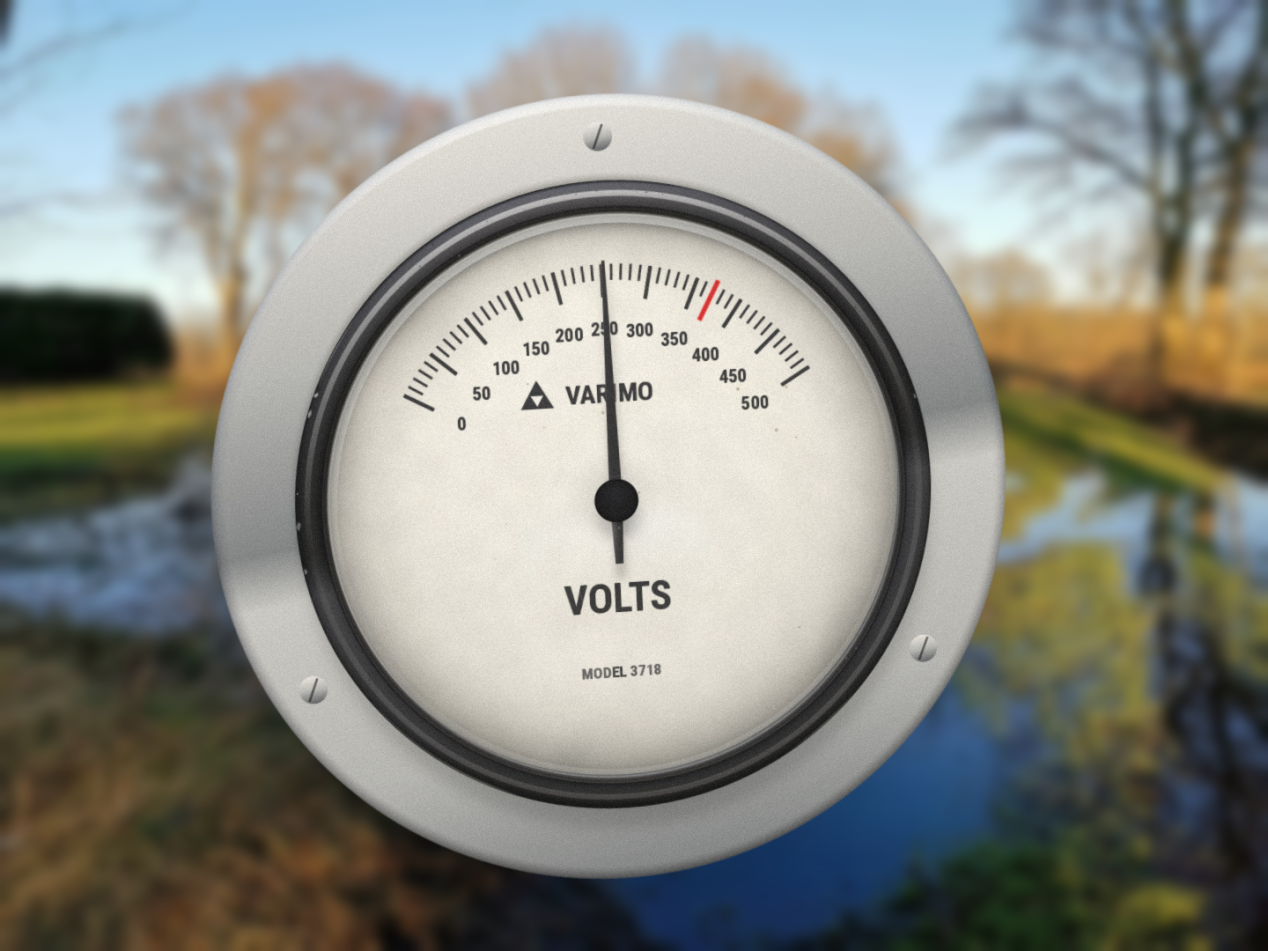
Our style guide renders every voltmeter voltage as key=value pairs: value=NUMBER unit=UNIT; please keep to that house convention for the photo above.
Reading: value=250 unit=V
